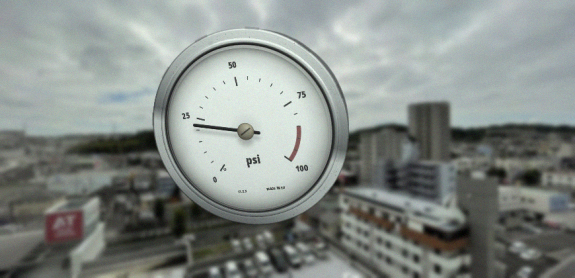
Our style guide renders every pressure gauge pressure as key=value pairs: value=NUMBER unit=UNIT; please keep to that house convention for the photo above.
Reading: value=22.5 unit=psi
